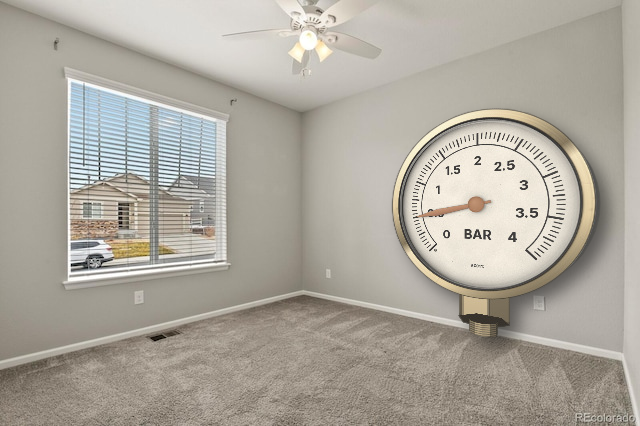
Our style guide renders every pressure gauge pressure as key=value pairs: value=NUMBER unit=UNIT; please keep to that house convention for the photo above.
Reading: value=0.5 unit=bar
